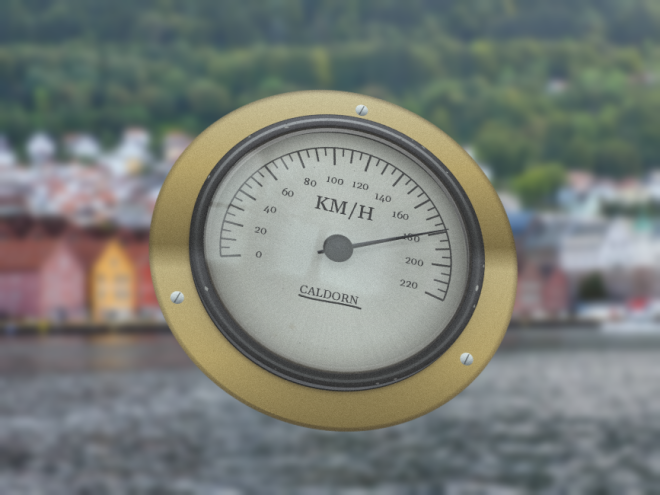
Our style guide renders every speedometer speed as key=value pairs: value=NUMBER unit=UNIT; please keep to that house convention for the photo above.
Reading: value=180 unit=km/h
